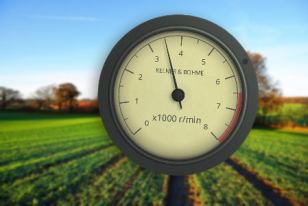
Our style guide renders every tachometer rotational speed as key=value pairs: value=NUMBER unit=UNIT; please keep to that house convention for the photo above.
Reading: value=3500 unit=rpm
